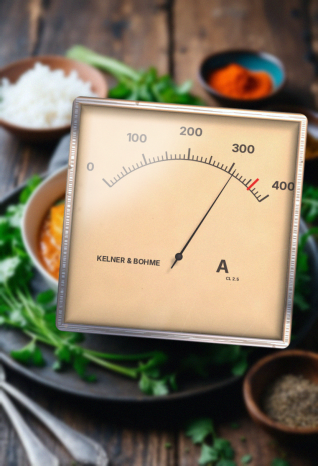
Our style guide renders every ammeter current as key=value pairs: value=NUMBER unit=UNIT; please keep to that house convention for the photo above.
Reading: value=310 unit=A
